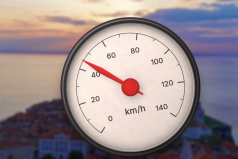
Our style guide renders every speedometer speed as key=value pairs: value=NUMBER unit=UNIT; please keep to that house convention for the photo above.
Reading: value=45 unit=km/h
